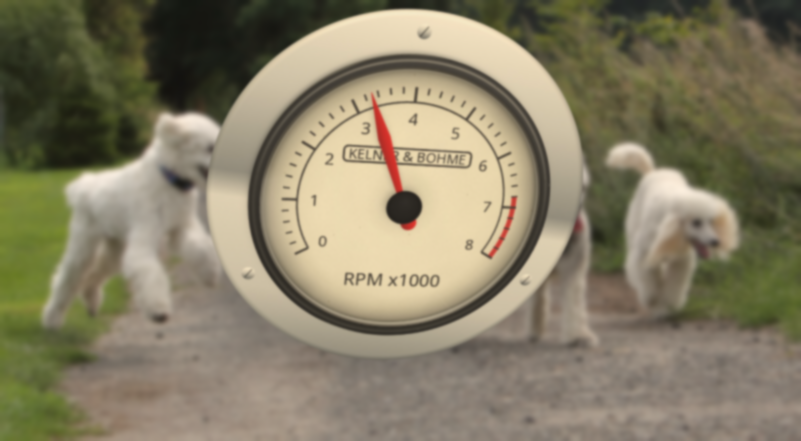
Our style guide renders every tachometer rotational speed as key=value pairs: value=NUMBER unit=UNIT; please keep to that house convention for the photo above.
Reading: value=3300 unit=rpm
